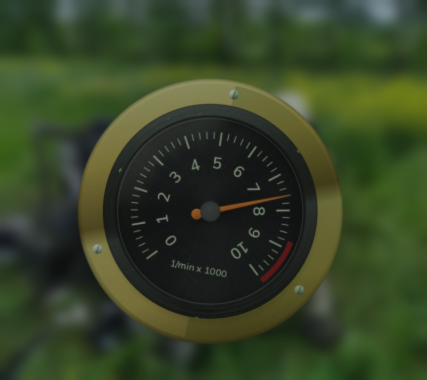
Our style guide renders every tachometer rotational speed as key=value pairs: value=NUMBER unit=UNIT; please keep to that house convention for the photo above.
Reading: value=7600 unit=rpm
